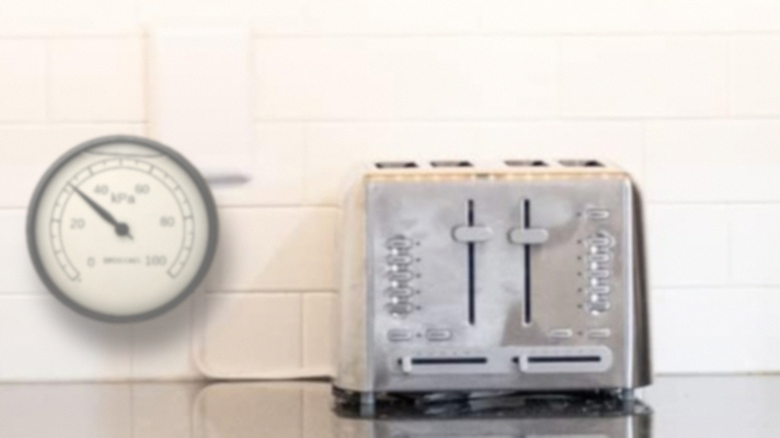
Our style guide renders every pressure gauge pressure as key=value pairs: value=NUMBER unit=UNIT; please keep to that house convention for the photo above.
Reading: value=32.5 unit=kPa
